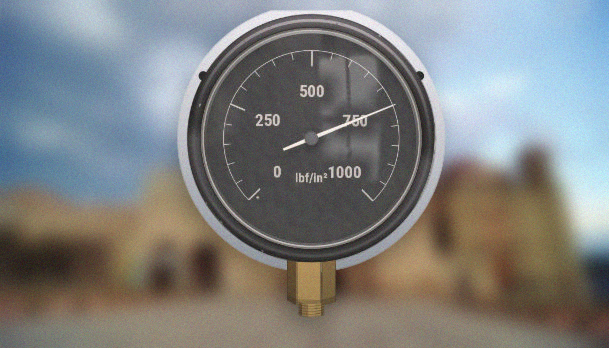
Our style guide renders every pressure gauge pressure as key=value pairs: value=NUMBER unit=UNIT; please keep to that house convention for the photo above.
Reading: value=750 unit=psi
